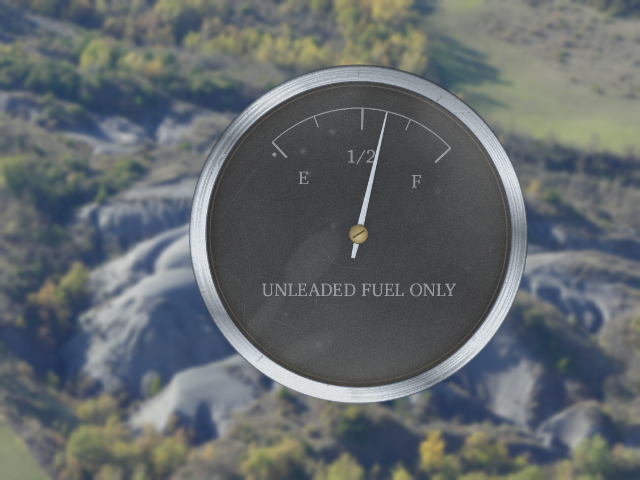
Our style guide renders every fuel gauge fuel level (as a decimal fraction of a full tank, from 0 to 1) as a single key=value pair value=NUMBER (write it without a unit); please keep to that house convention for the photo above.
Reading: value=0.625
